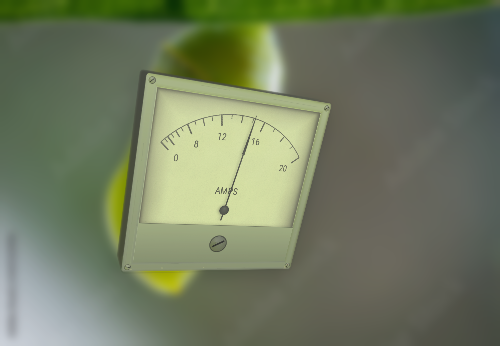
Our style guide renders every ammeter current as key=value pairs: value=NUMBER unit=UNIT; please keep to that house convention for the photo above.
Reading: value=15 unit=A
